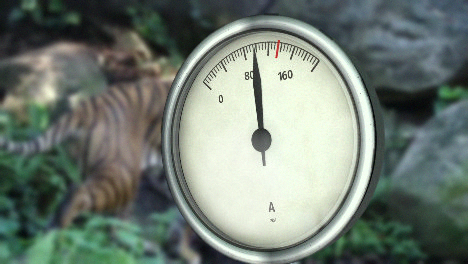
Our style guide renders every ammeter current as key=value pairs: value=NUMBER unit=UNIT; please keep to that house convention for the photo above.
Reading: value=100 unit=A
